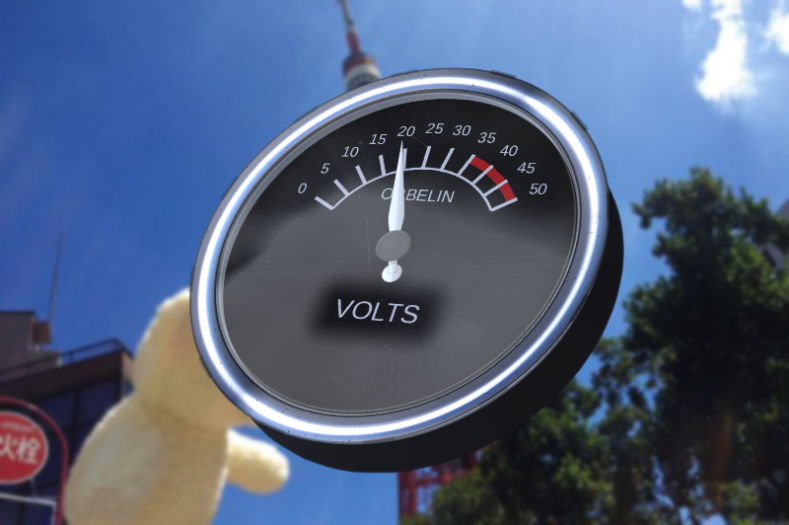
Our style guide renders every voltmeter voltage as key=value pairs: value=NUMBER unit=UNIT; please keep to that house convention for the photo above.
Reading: value=20 unit=V
